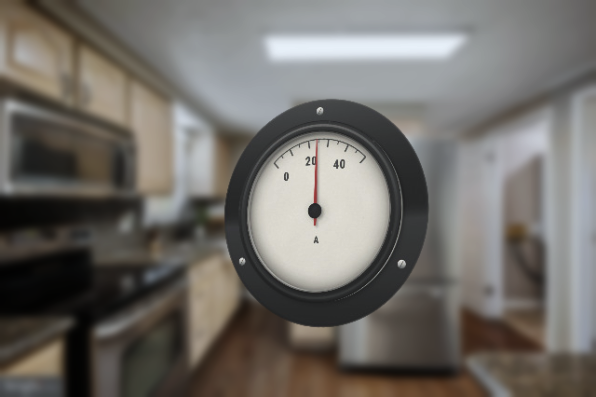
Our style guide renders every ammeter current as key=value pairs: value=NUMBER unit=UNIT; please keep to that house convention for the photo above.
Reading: value=25 unit=A
